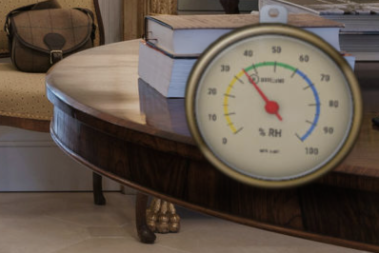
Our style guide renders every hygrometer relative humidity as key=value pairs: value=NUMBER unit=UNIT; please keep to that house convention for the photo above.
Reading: value=35 unit=%
